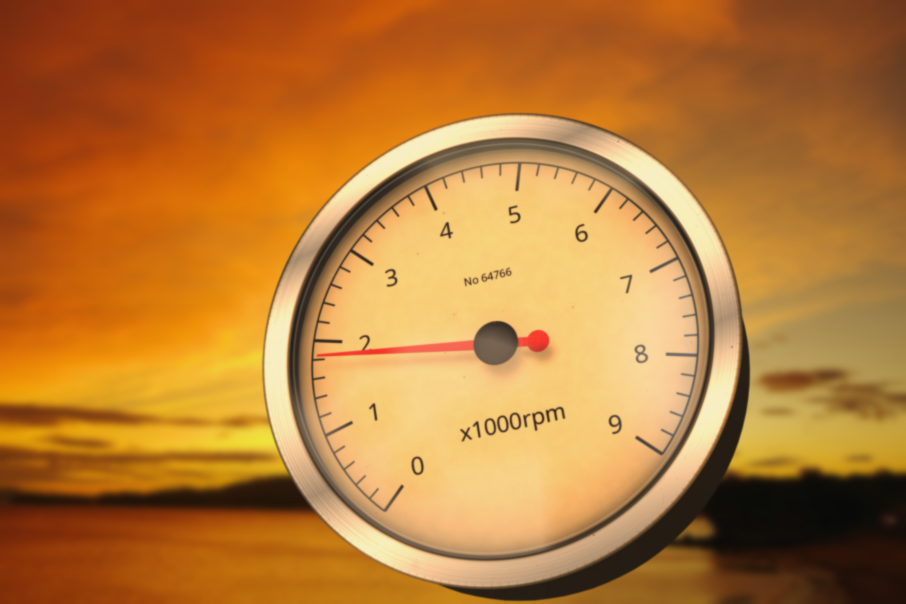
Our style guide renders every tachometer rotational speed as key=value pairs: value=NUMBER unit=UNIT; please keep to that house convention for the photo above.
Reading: value=1800 unit=rpm
